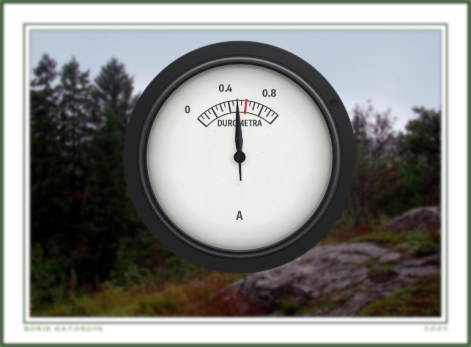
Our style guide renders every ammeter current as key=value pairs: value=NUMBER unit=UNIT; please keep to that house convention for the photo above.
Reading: value=0.5 unit=A
